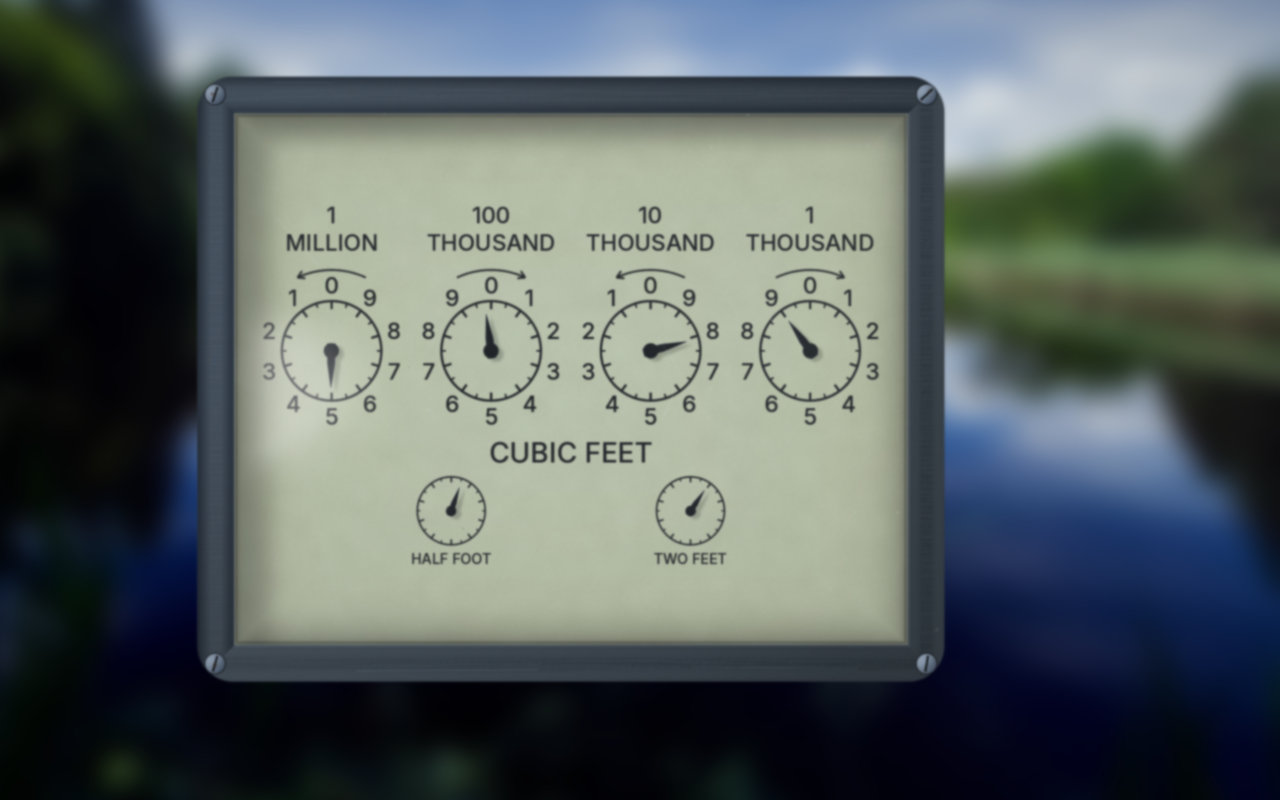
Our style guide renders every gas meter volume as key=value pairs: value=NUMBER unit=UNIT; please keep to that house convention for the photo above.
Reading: value=497900 unit=ft³
